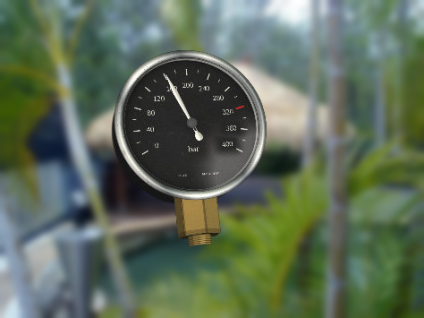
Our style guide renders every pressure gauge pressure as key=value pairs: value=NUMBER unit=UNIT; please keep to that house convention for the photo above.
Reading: value=160 unit=bar
